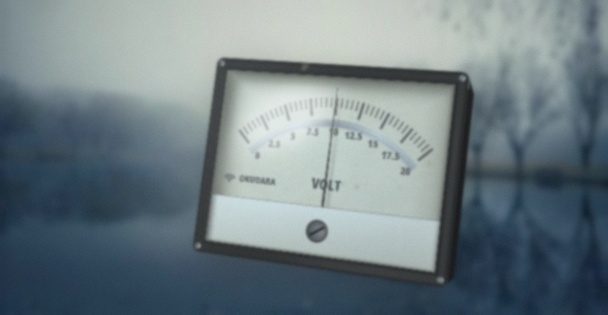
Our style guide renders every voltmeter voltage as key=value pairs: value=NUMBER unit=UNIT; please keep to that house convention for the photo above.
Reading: value=10 unit=V
